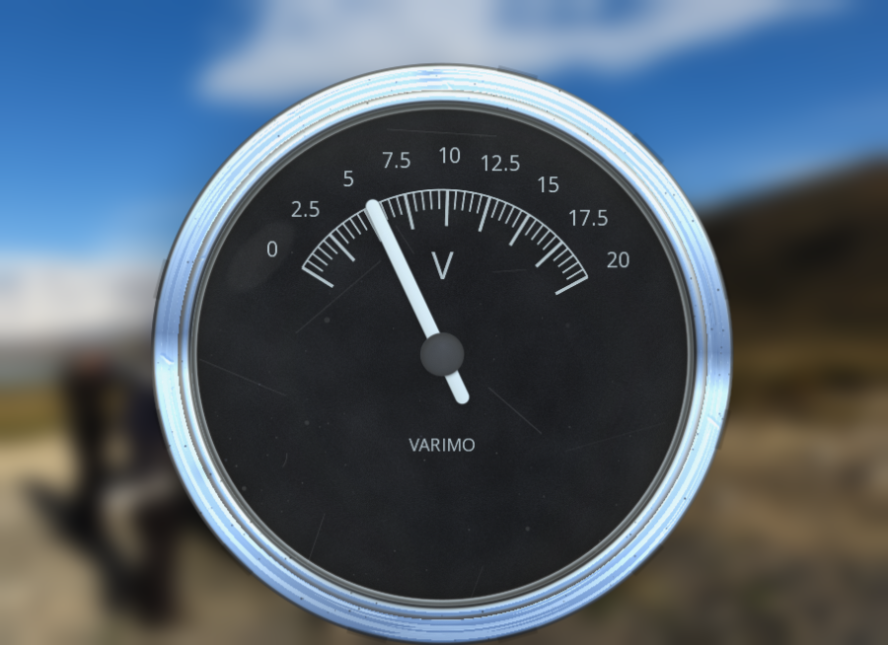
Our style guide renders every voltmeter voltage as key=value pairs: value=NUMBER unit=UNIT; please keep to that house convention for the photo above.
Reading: value=5.5 unit=V
